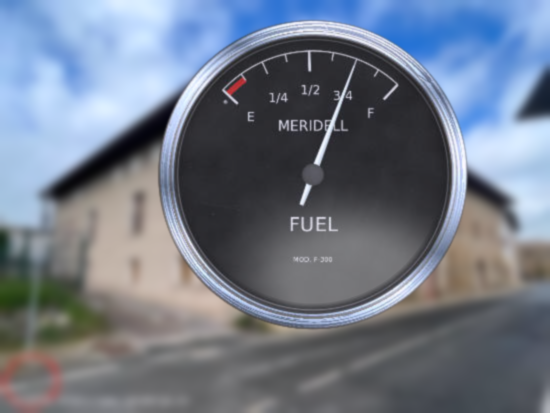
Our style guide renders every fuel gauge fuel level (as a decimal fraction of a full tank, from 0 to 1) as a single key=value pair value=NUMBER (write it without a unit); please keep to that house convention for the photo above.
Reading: value=0.75
